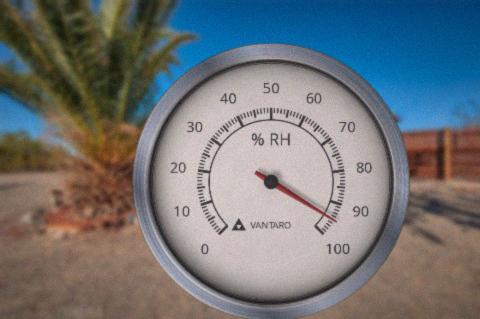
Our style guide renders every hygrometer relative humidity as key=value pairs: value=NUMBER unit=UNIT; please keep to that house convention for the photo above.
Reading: value=95 unit=%
